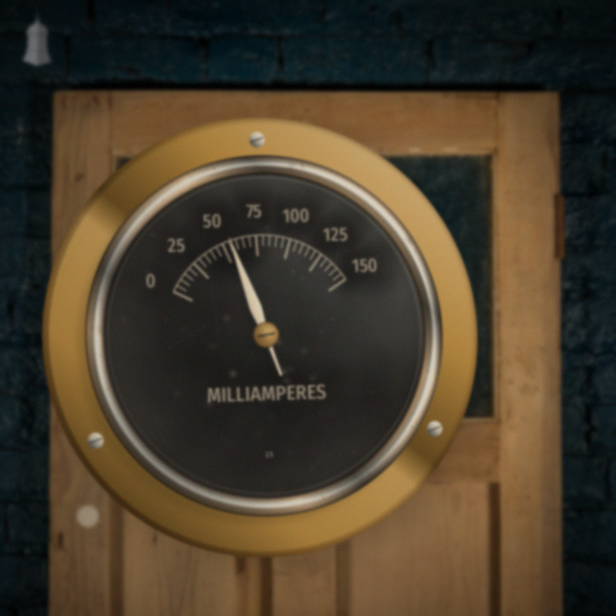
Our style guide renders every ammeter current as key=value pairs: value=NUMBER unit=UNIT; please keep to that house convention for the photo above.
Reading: value=55 unit=mA
